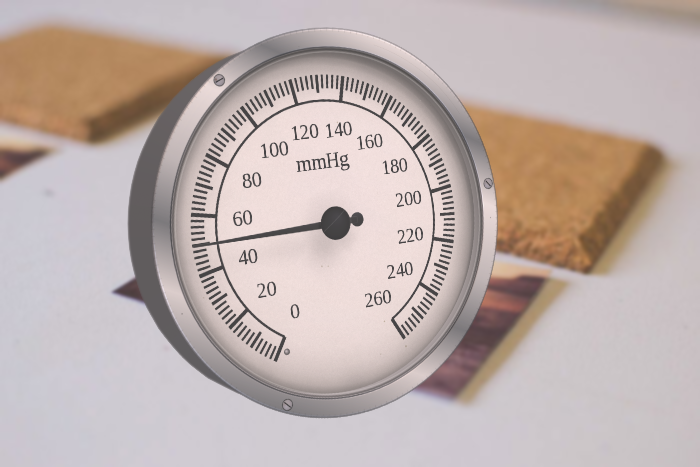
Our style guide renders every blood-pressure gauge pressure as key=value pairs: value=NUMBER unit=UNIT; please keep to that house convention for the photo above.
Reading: value=50 unit=mmHg
